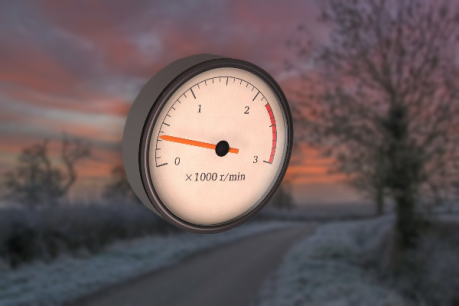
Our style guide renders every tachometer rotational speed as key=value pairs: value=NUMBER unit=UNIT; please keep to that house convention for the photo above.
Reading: value=350 unit=rpm
